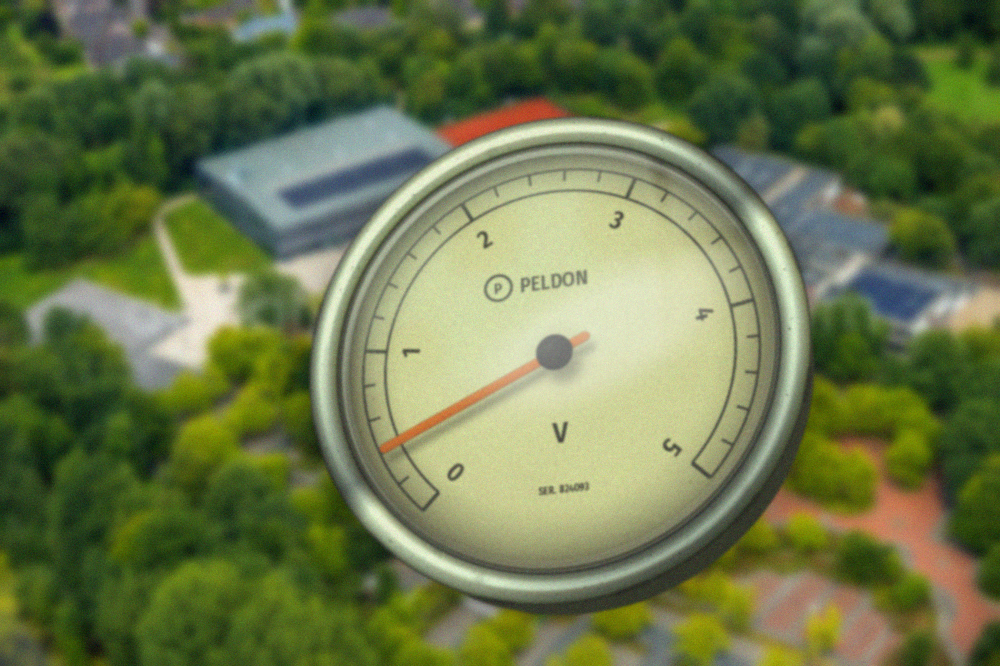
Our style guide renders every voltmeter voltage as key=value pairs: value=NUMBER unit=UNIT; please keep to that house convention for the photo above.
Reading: value=0.4 unit=V
